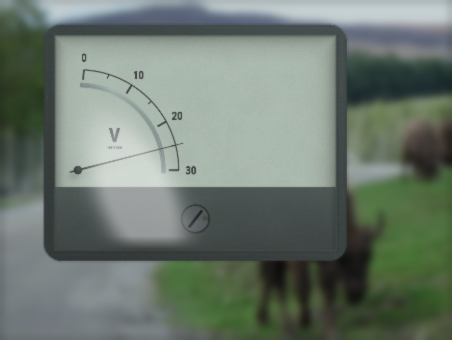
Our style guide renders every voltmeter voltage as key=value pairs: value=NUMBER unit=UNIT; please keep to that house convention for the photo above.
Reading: value=25 unit=V
